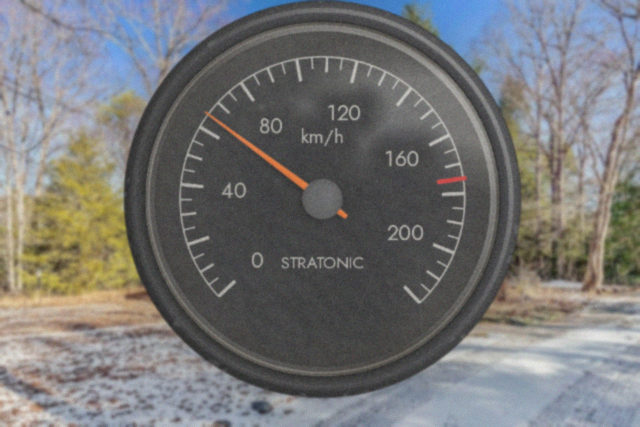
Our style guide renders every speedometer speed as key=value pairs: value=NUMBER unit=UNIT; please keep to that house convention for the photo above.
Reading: value=65 unit=km/h
